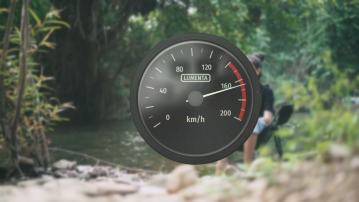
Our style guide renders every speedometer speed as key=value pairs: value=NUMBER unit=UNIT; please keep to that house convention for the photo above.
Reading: value=165 unit=km/h
